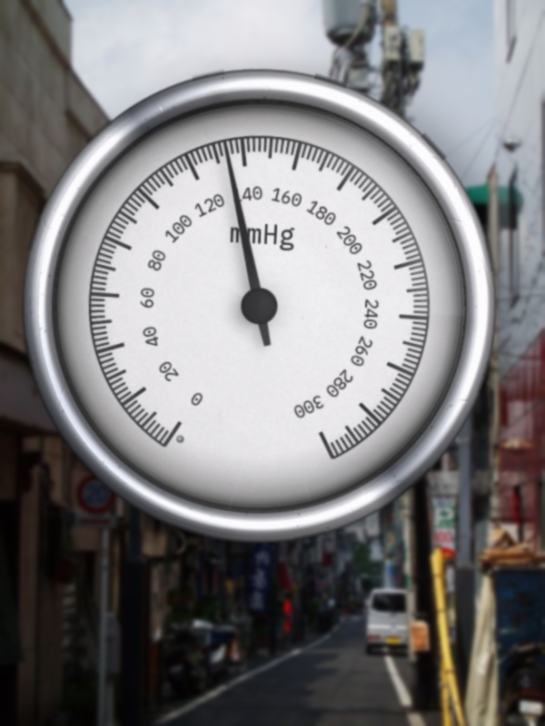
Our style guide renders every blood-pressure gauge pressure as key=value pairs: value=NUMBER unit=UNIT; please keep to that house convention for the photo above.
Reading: value=134 unit=mmHg
